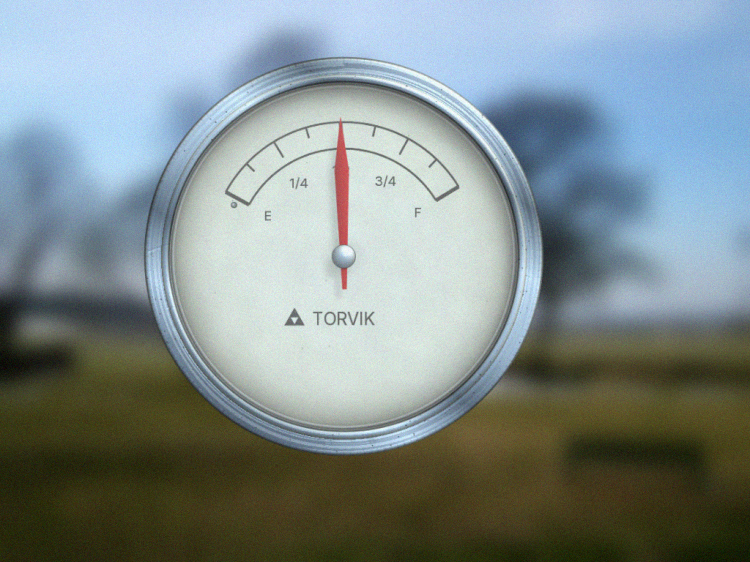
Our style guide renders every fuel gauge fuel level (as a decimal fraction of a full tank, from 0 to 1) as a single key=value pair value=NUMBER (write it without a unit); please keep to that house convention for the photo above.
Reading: value=0.5
